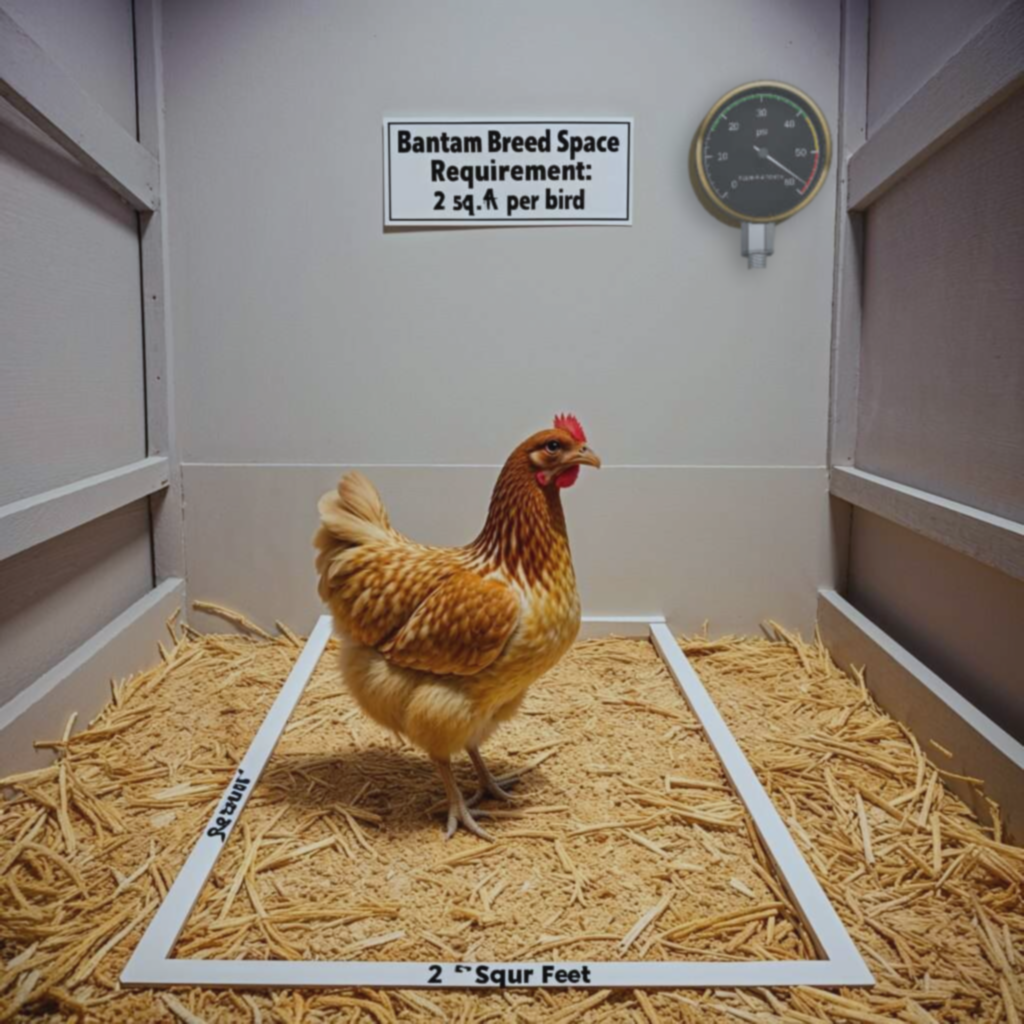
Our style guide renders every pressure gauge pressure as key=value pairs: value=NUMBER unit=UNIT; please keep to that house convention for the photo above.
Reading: value=58 unit=psi
